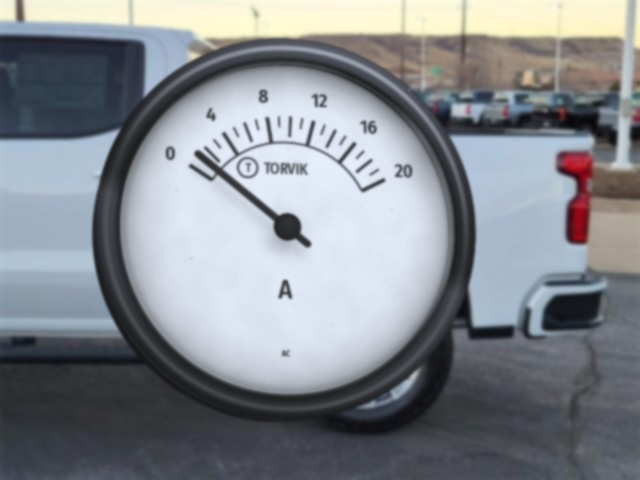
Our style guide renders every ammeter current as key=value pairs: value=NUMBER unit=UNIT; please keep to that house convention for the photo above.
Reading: value=1 unit=A
